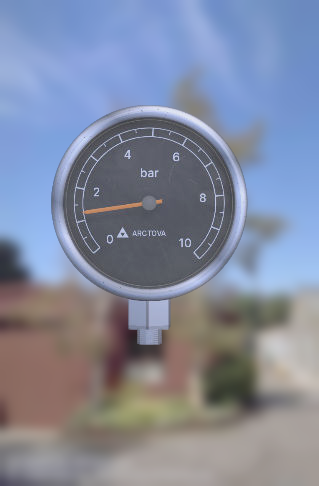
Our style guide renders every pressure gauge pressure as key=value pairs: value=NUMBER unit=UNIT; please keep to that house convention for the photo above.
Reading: value=1.25 unit=bar
